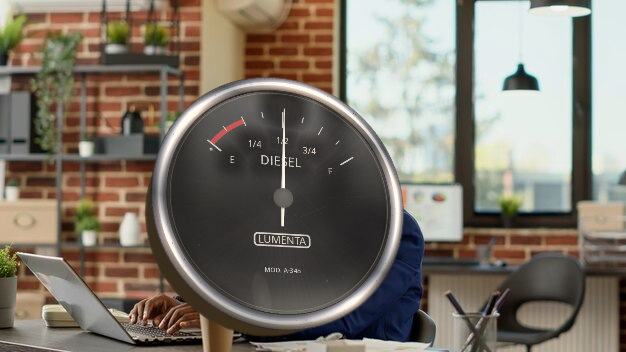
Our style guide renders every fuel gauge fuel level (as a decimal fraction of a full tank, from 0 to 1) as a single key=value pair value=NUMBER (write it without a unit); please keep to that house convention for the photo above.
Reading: value=0.5
